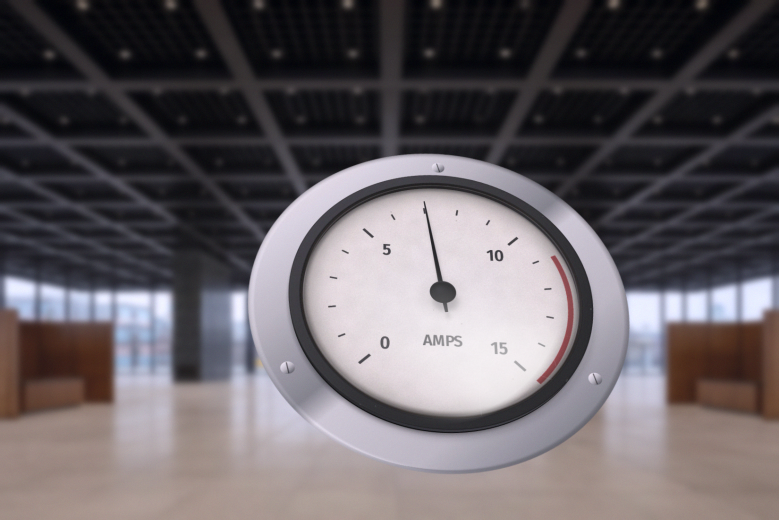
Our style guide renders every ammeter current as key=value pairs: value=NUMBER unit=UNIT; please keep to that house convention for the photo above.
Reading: value=7 unit=A
